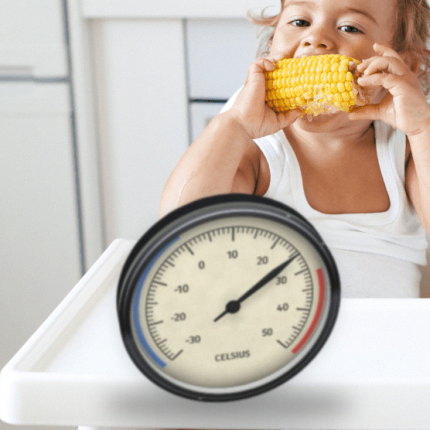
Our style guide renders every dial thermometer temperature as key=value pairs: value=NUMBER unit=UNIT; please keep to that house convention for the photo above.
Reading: value=25 unit=°C
